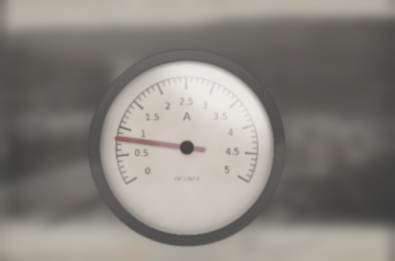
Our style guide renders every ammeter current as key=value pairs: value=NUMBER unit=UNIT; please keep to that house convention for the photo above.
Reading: value=0.8 unit=A
